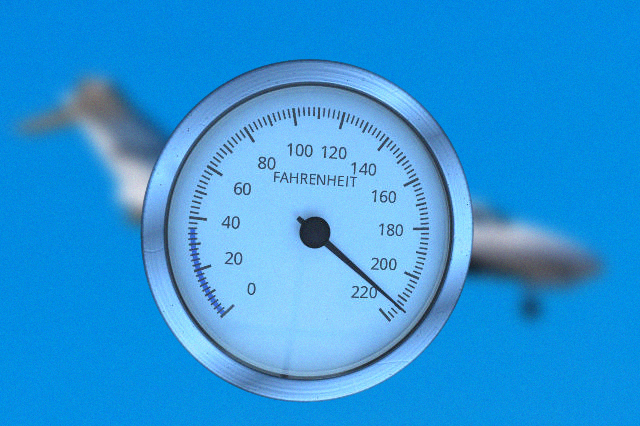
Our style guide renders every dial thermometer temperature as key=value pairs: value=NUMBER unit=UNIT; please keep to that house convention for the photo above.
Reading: value=214 unit=°F
